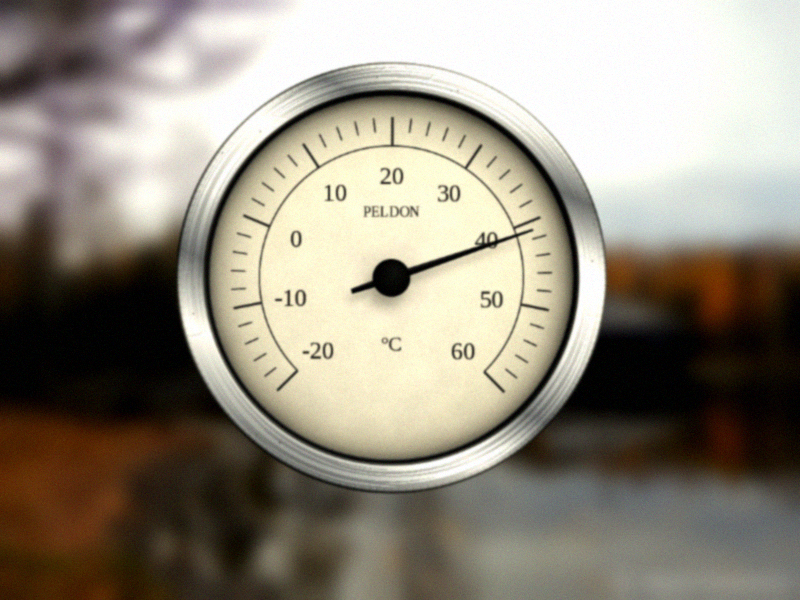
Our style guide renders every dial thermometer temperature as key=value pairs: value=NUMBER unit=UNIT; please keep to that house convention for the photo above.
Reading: value=41 unit=°C
